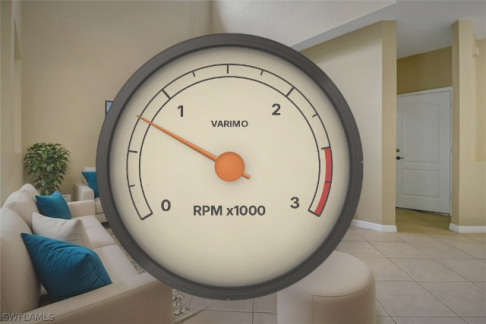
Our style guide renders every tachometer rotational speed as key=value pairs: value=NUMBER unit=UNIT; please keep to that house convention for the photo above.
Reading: value=750 unit=rpm
